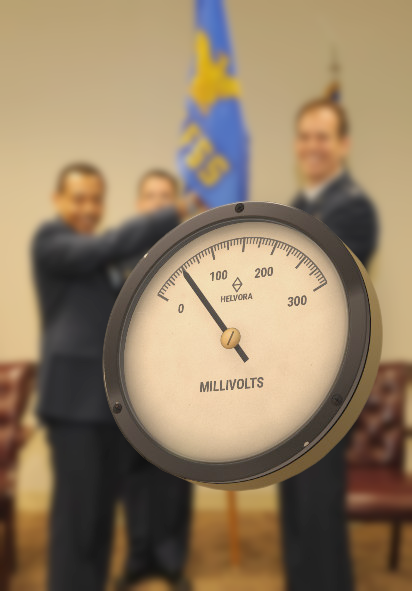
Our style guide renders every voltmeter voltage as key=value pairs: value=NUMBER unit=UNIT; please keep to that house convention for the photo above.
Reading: value=50 unit=mV
